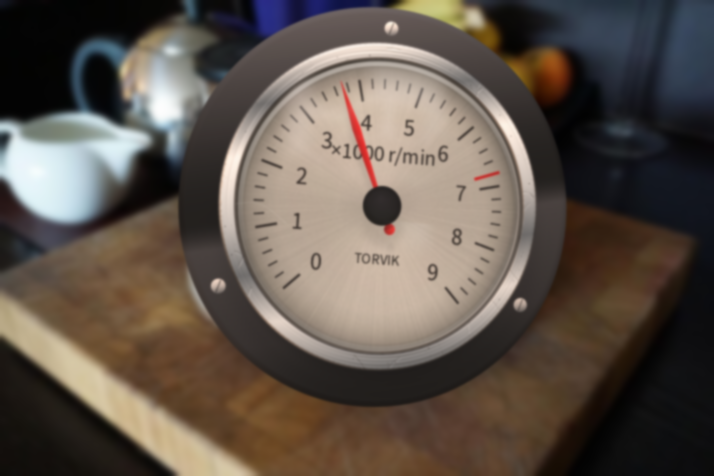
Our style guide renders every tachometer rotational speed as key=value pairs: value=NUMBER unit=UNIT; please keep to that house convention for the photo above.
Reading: value=3700 unit=rpm
